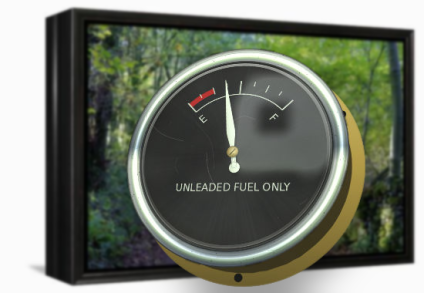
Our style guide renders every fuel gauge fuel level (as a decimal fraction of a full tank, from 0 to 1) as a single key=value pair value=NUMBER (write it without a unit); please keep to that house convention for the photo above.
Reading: value=0.375
